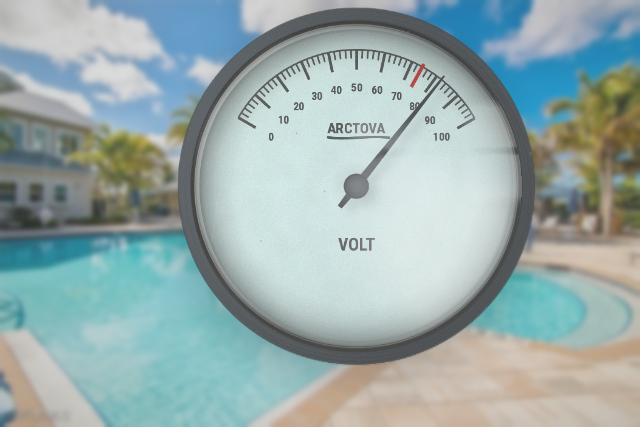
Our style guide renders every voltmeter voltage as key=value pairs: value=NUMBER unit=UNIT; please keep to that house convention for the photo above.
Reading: value=82 unit=V
